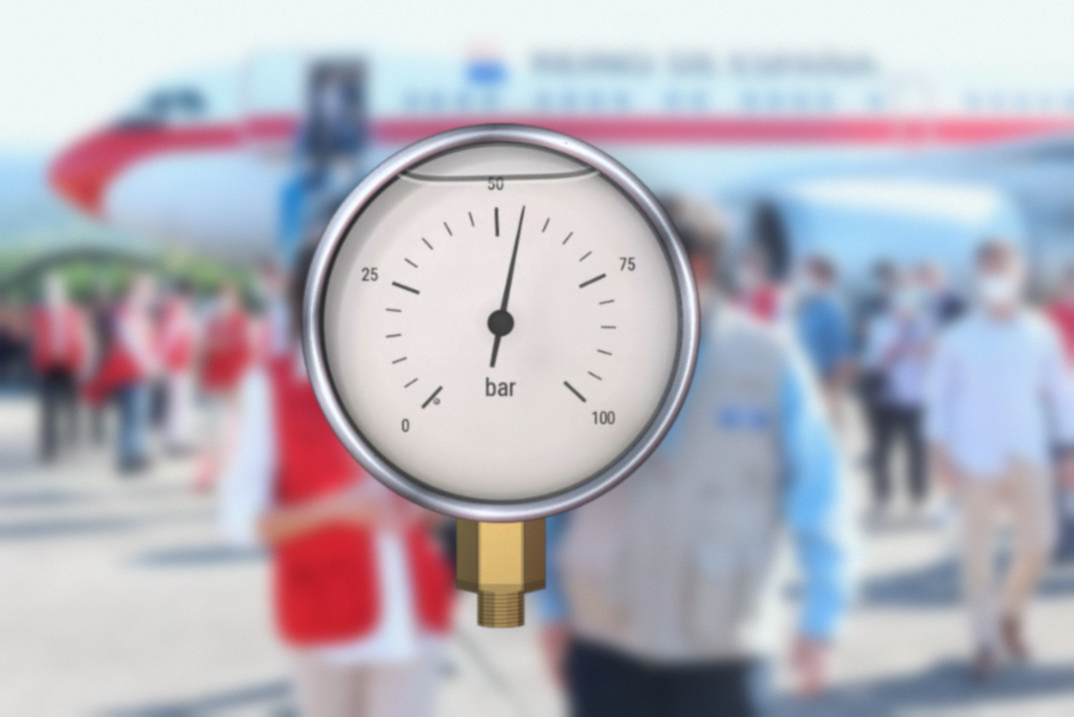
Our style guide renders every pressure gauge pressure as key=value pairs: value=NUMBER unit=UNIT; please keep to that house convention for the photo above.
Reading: value=55 unit=bar
